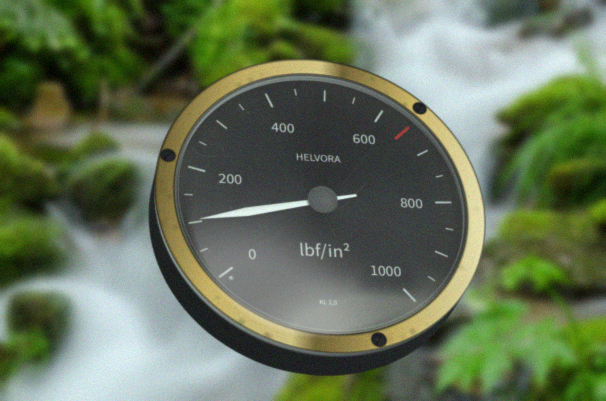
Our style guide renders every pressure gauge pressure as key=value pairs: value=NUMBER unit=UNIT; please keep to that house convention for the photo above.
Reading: value=100 unit=psi
